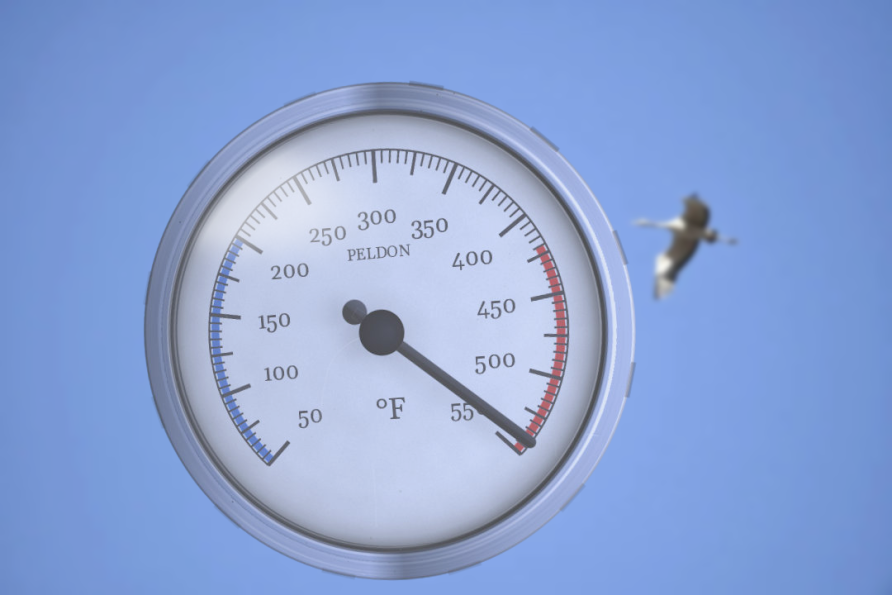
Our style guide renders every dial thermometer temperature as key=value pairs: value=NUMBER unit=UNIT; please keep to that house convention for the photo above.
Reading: value=540 unit=°F
